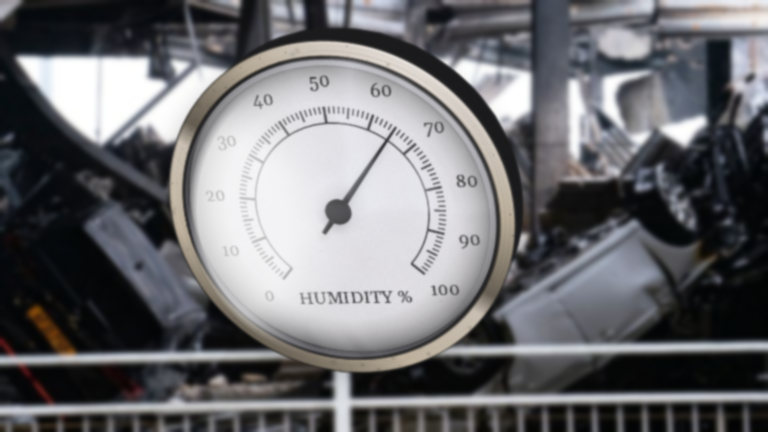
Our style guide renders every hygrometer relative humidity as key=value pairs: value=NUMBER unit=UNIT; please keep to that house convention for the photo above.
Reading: value=65 unit=%
